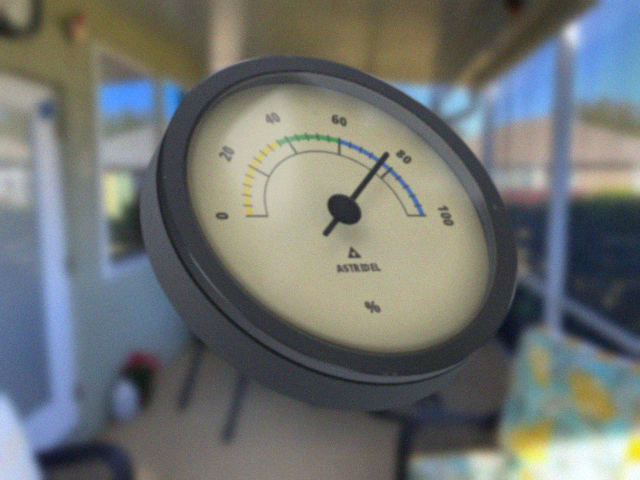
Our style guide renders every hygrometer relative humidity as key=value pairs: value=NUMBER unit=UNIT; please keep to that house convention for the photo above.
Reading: value=76 unit=%
